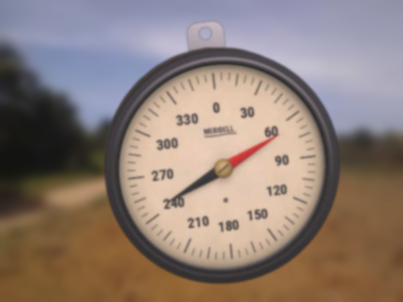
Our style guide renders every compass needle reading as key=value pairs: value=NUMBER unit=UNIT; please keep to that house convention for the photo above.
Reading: value=65 unit=°
